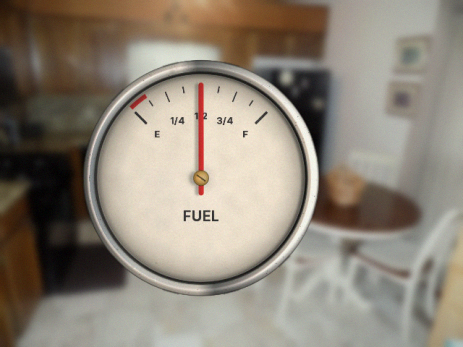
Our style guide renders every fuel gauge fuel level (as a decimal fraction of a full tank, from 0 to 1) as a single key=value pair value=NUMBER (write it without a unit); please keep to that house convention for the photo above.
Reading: value=0.5
